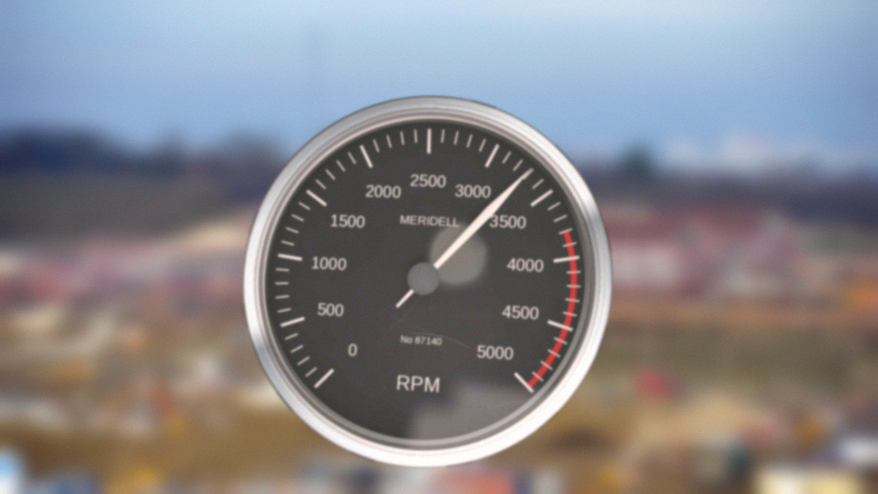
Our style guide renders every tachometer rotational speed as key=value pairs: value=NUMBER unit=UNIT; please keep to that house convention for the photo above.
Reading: value=3300 unit=rpm
